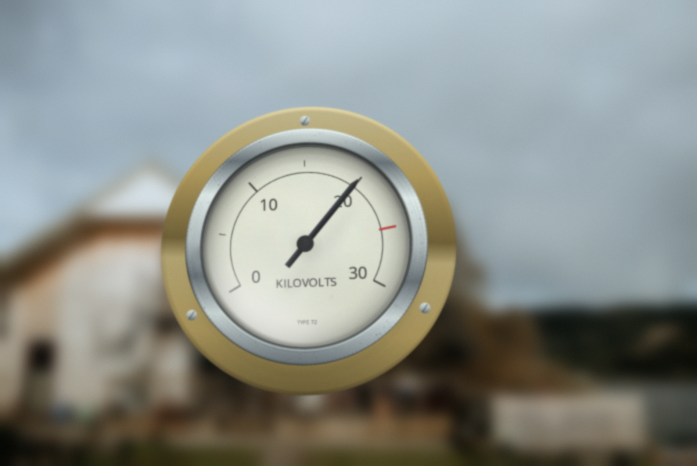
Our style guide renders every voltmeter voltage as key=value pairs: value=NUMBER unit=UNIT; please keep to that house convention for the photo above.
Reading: value=20 unit=kV
